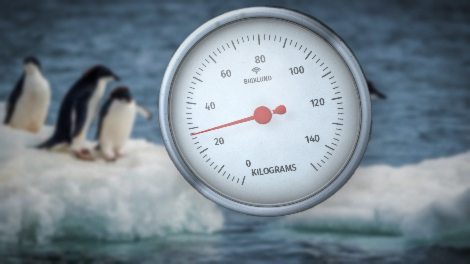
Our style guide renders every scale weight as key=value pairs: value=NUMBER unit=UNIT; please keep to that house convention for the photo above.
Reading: value=28 unit=kg
